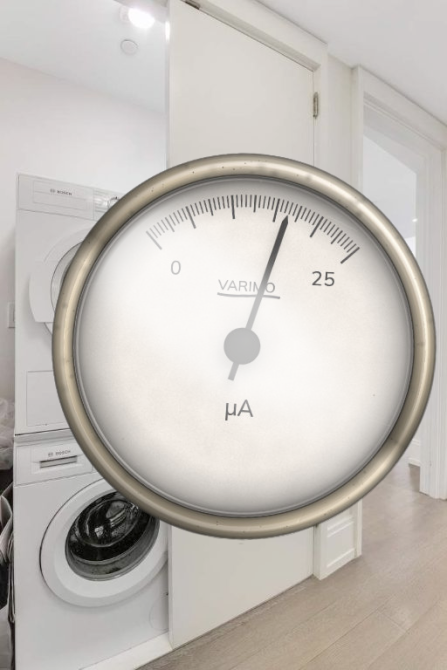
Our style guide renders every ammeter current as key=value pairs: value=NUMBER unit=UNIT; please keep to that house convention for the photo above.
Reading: value=16.5 unit=µA
